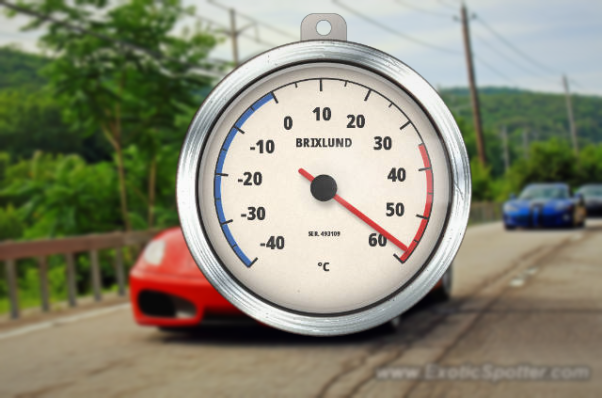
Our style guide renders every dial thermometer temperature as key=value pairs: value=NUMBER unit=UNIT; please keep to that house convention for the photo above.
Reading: value=57.5 unit=°C
